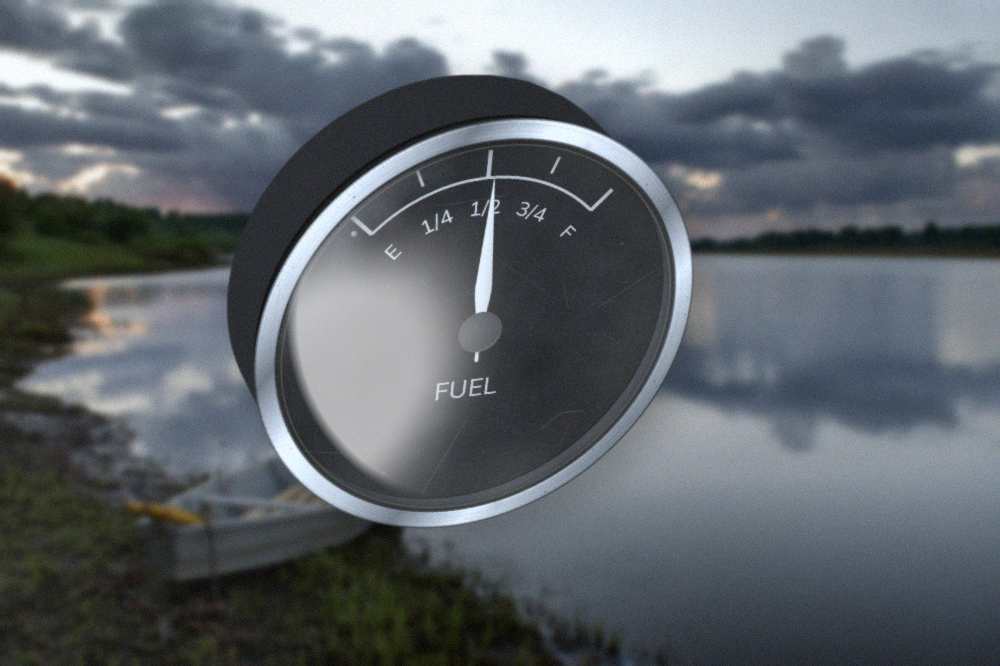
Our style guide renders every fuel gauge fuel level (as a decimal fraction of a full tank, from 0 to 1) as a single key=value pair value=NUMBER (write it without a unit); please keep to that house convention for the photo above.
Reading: value=0.5
